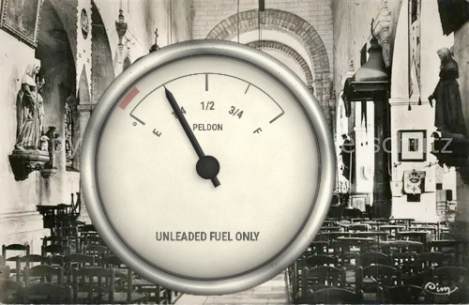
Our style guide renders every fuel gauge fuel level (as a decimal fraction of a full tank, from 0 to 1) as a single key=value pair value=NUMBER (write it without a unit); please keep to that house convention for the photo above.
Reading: value=0.25
